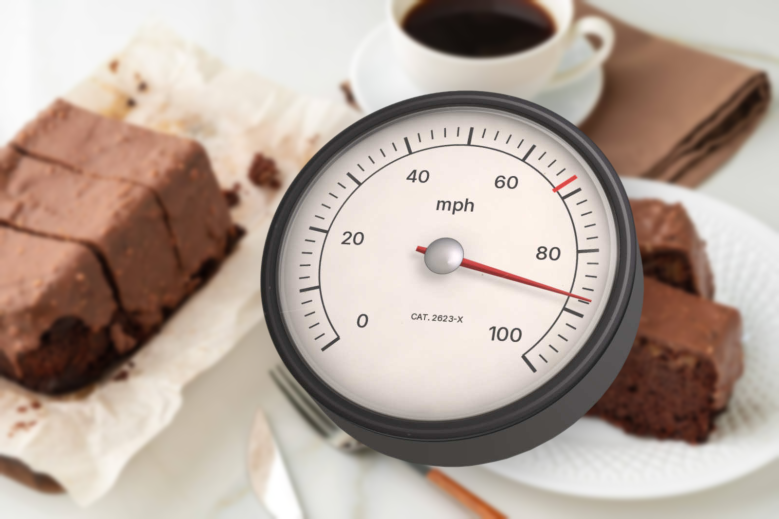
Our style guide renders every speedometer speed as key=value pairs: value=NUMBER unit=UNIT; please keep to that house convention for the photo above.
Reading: value=88 unit=mph
